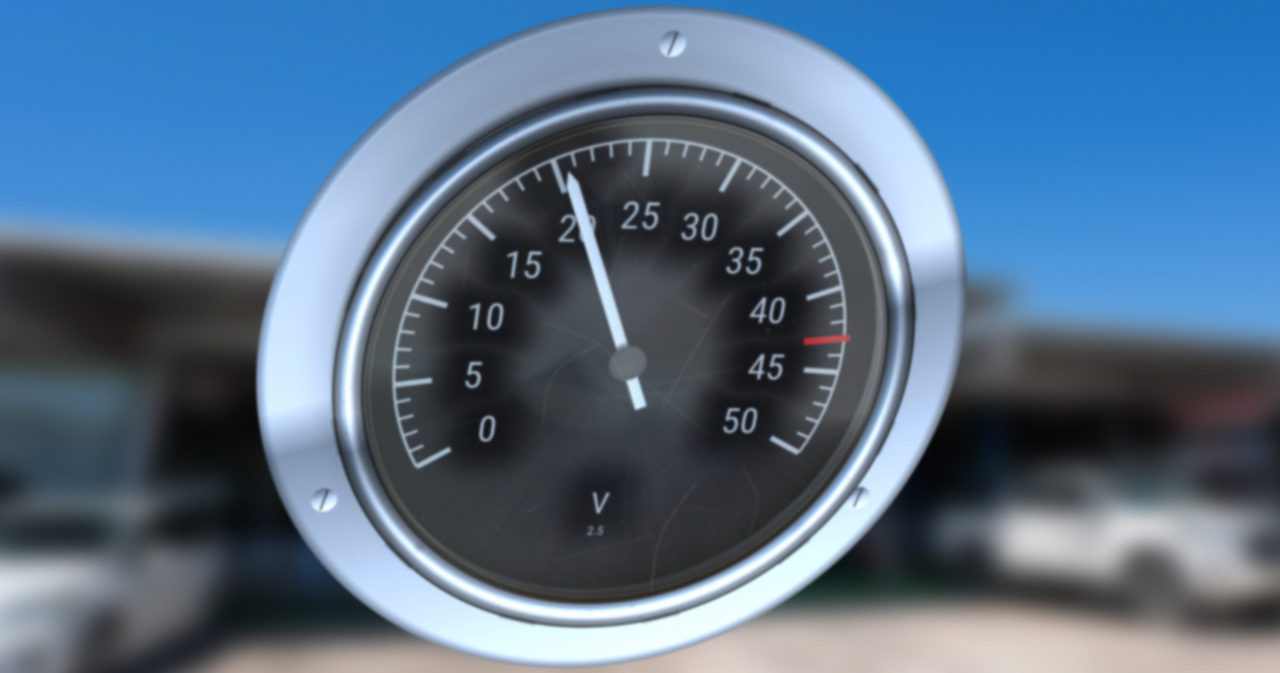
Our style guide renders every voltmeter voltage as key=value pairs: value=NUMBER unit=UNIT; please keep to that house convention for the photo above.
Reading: value=20.5 unit=V
